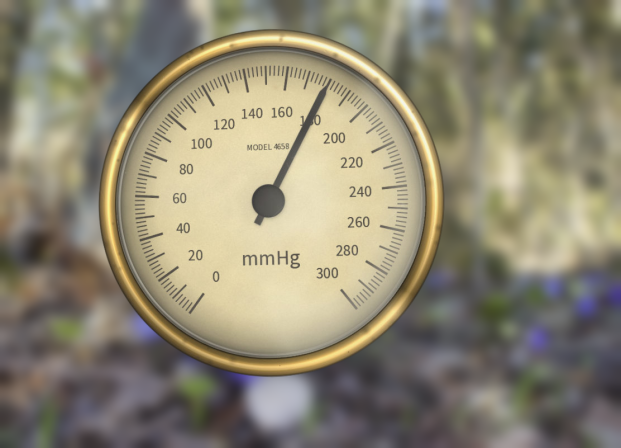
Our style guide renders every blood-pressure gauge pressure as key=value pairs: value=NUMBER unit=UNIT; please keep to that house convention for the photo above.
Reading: value=180 unit=mmHg
